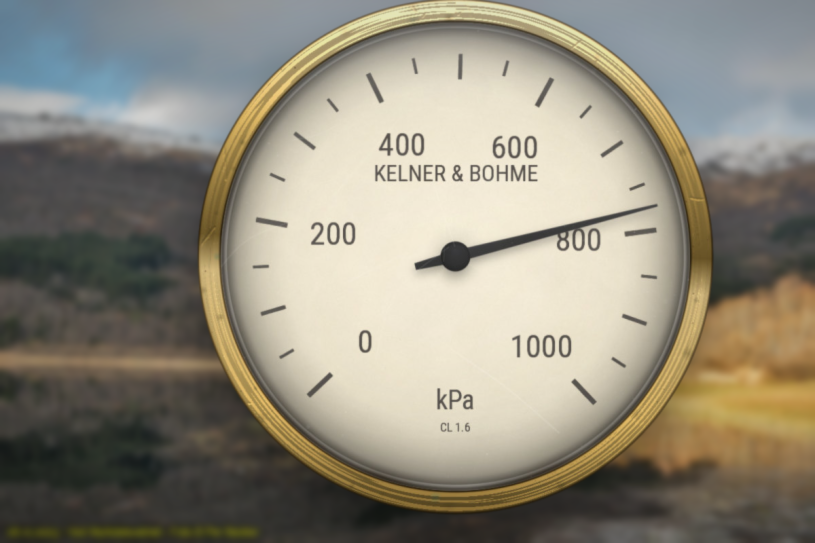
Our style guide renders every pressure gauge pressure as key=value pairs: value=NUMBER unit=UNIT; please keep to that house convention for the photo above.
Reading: value=775 unit=kPa
